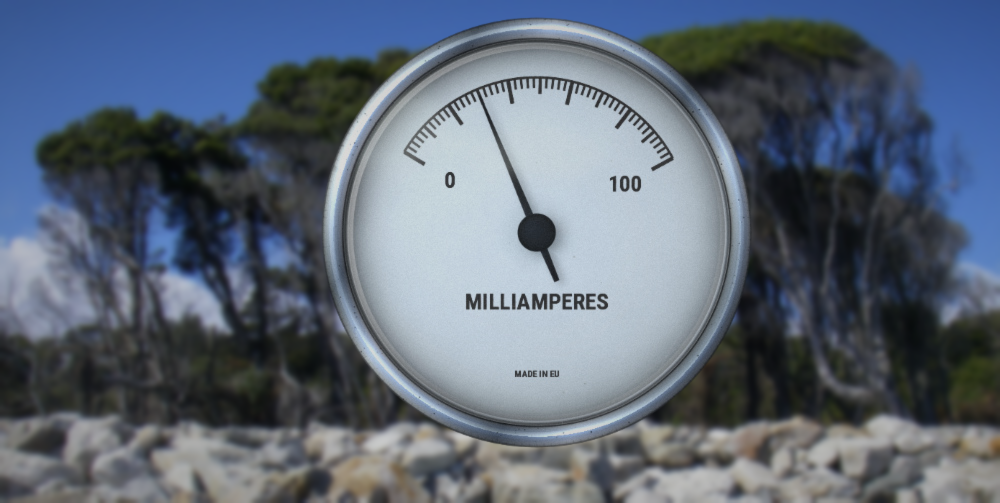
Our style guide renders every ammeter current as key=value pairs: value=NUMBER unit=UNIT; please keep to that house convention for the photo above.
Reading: value=30 unit=mA
